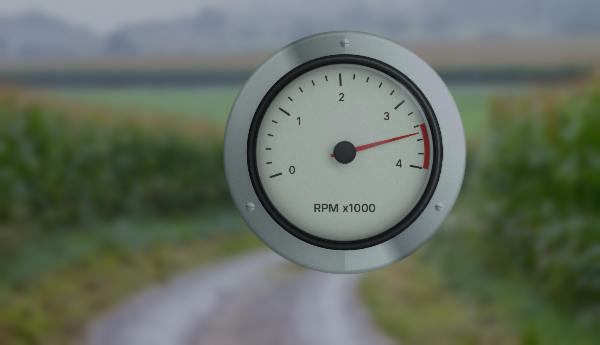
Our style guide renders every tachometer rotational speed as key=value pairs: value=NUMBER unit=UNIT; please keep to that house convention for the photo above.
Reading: value=3500 unit=rpm
